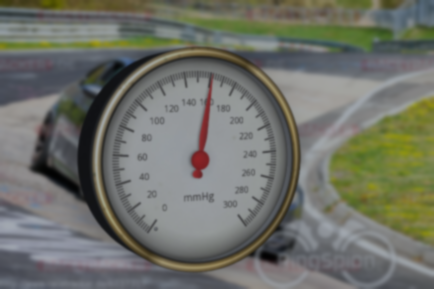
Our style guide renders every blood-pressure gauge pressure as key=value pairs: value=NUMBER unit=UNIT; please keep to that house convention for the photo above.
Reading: value=160 unit=mmHg
